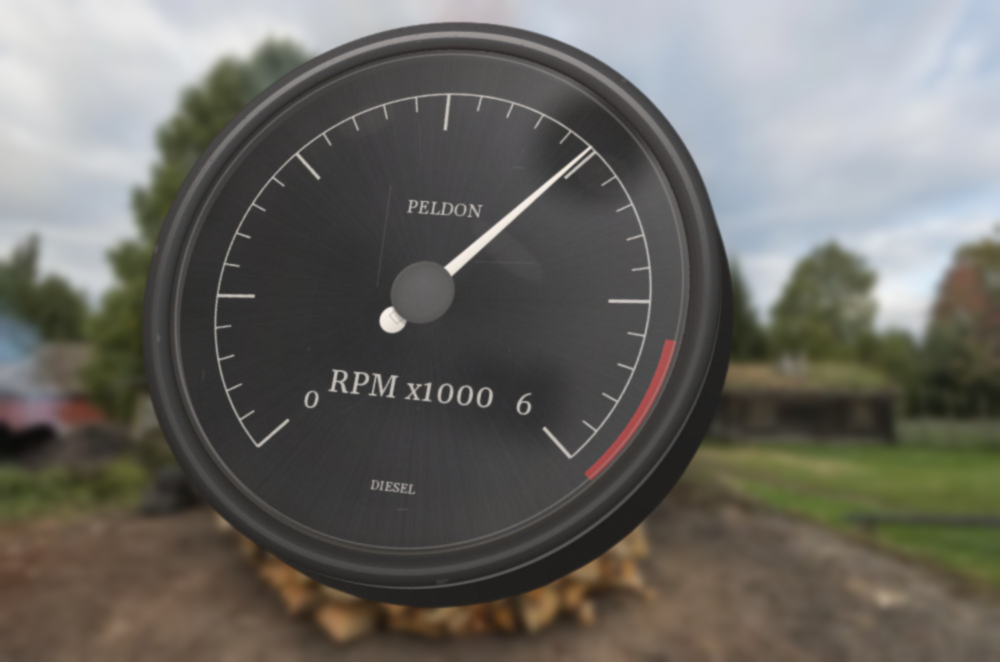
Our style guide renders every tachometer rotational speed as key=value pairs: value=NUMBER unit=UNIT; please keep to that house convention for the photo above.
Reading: value=4000 unit=rpm
